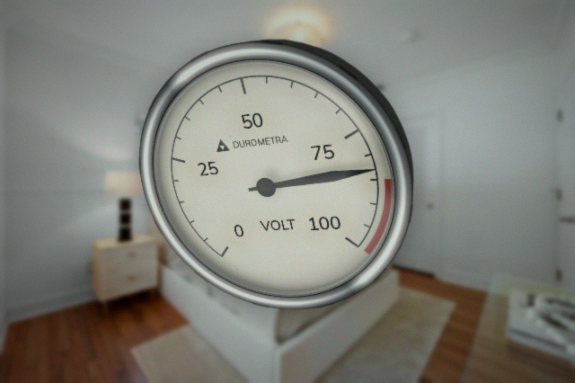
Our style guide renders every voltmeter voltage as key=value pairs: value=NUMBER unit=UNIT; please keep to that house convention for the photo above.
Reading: value=82.5 unit=V
